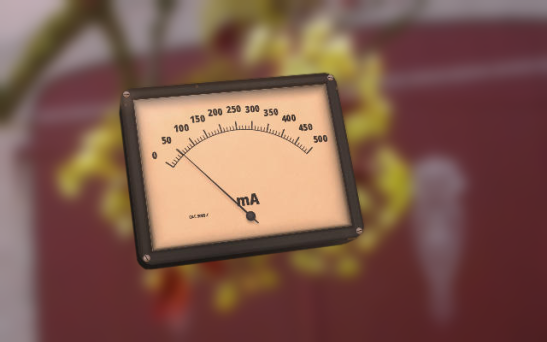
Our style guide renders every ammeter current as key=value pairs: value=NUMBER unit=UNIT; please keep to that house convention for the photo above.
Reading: value=50 unit=mA
